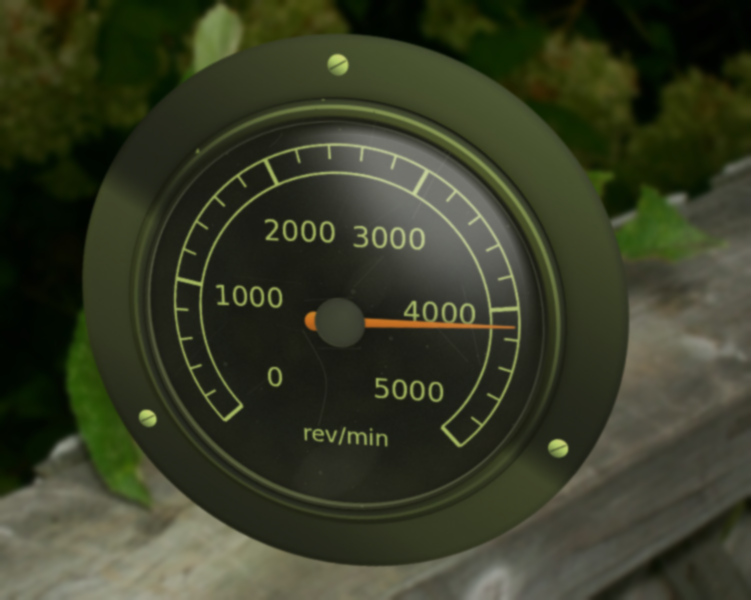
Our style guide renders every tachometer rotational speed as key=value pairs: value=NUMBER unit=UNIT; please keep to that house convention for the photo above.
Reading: value=4100 unit=rpm
